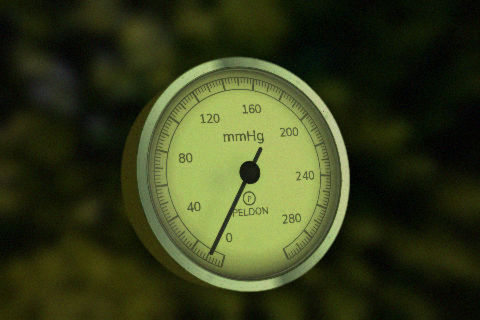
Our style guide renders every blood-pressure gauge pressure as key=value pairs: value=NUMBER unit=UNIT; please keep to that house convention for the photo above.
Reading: value=10 unit=mmHg
